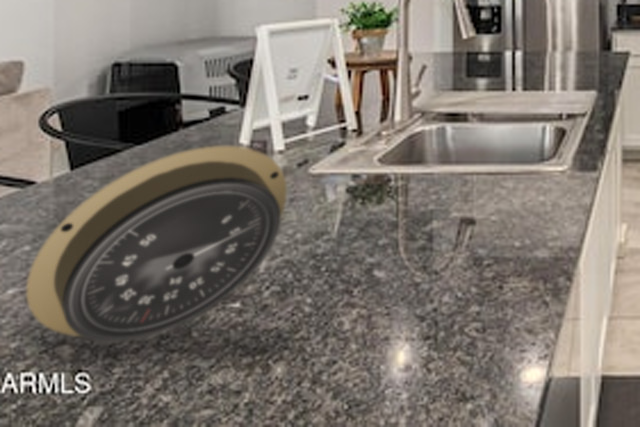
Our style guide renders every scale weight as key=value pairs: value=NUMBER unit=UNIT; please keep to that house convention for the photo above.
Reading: value=5 unit=kg
